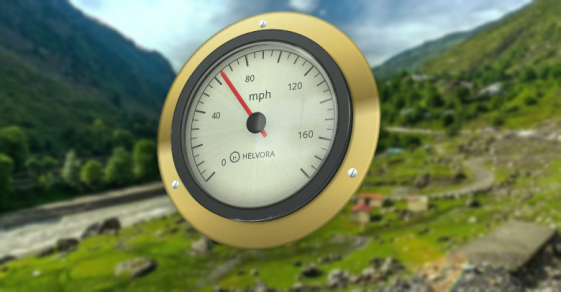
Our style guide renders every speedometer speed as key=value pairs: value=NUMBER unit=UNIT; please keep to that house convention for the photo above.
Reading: value=65 unit=mph
